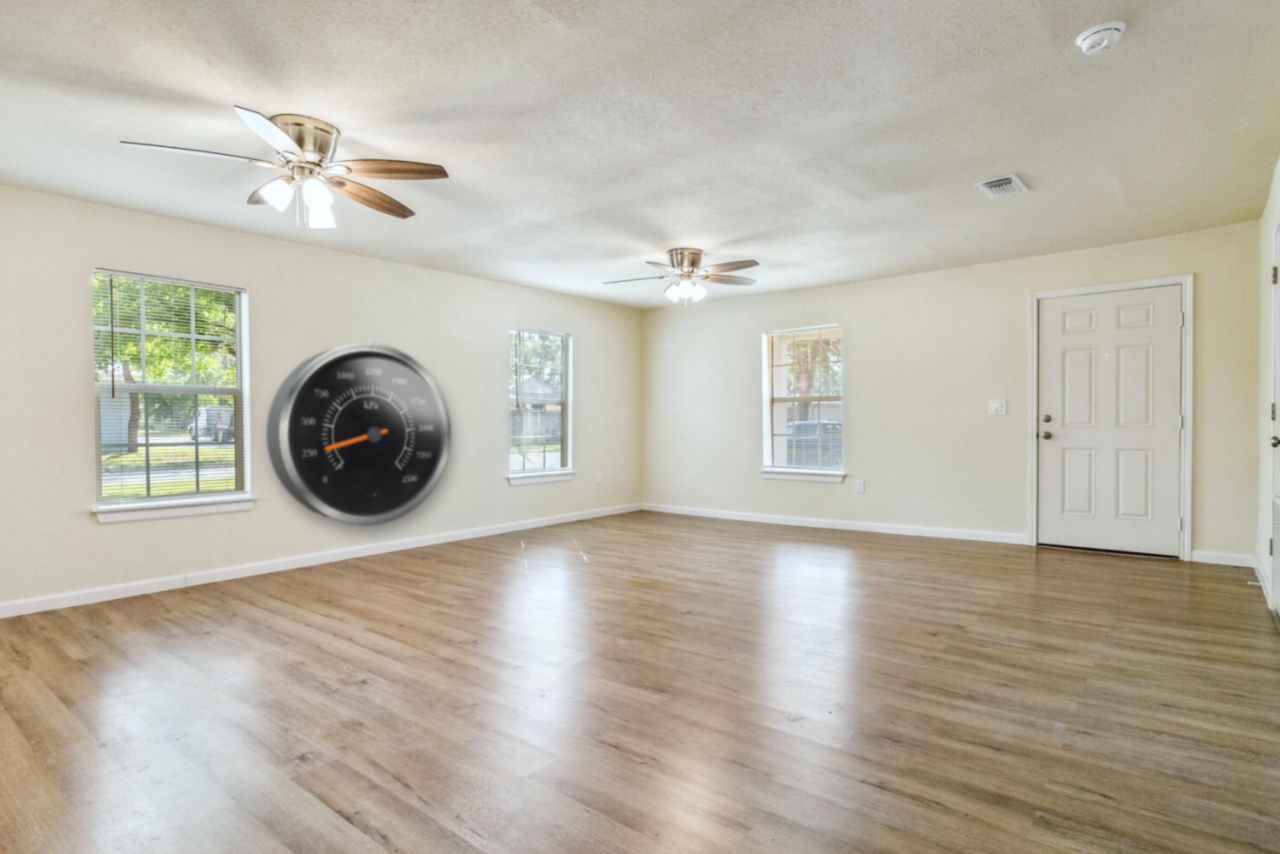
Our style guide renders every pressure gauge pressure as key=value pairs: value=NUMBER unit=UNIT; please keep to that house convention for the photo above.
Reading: value=250 unit=kPa
